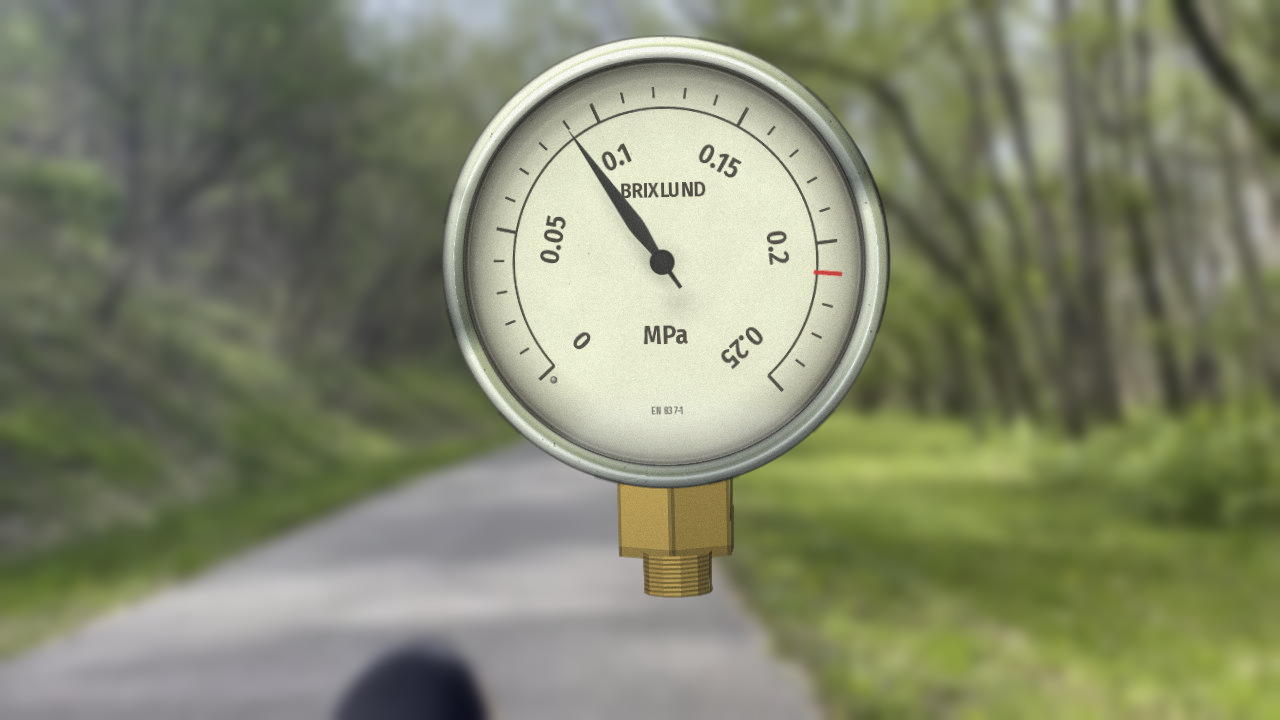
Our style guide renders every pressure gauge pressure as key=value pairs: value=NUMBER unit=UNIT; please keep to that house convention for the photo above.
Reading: value=0.09 unit=MPa
